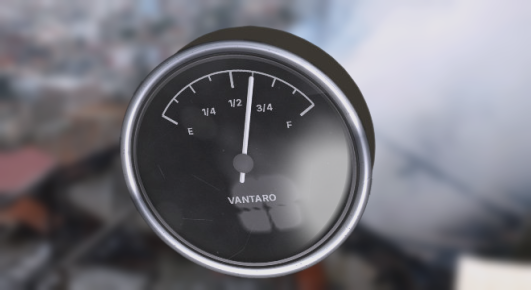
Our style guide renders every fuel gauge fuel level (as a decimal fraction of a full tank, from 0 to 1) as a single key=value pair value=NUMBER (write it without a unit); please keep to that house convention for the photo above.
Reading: value=0.625
